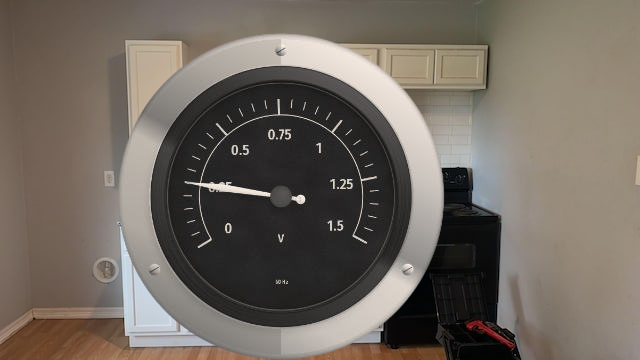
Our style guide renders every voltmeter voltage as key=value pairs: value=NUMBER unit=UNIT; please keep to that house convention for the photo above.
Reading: value=0.25 unit=V
